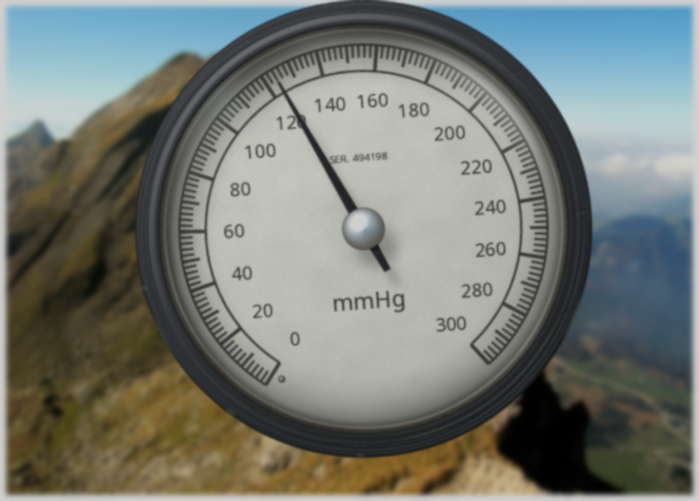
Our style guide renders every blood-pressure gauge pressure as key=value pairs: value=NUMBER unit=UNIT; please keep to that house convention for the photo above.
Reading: value=124 unit=mmHg
